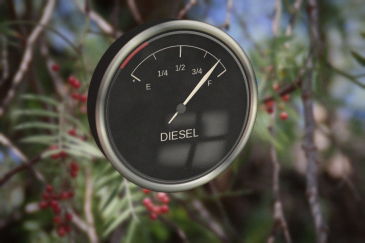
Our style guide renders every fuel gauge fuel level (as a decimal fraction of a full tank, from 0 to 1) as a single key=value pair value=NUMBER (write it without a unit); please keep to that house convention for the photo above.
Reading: value=0.875
